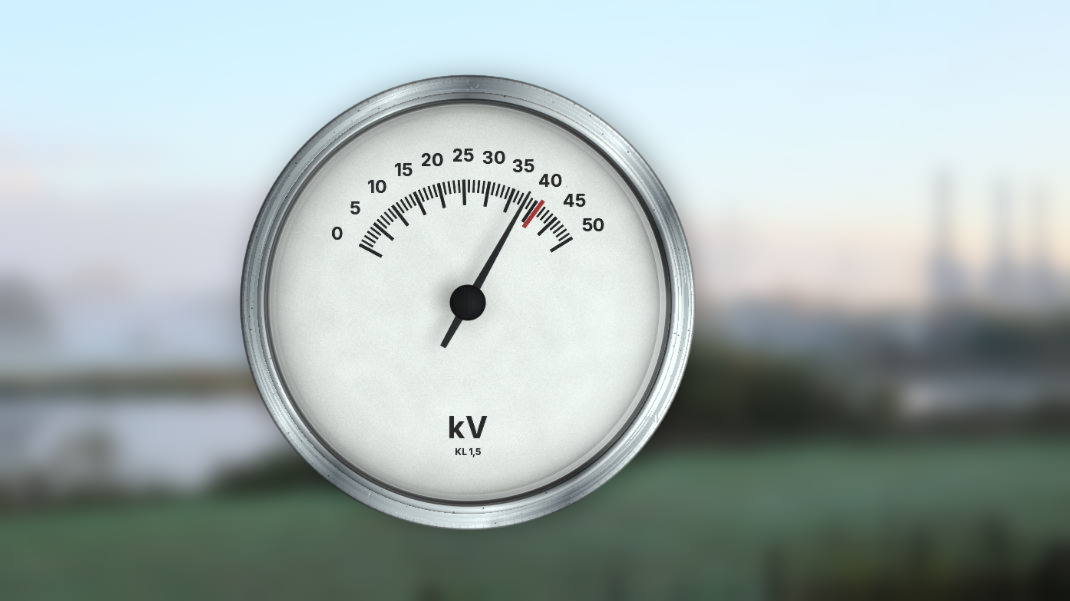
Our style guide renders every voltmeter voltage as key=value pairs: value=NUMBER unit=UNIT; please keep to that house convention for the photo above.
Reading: value=38 unit=kV
